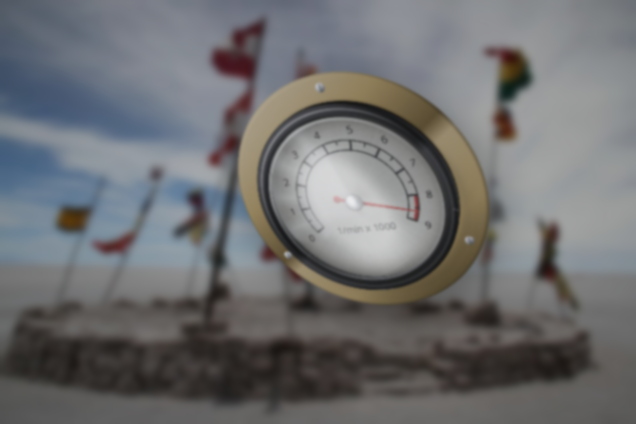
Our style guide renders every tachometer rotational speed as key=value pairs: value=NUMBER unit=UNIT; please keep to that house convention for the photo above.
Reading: value=8500 unit=rpm
